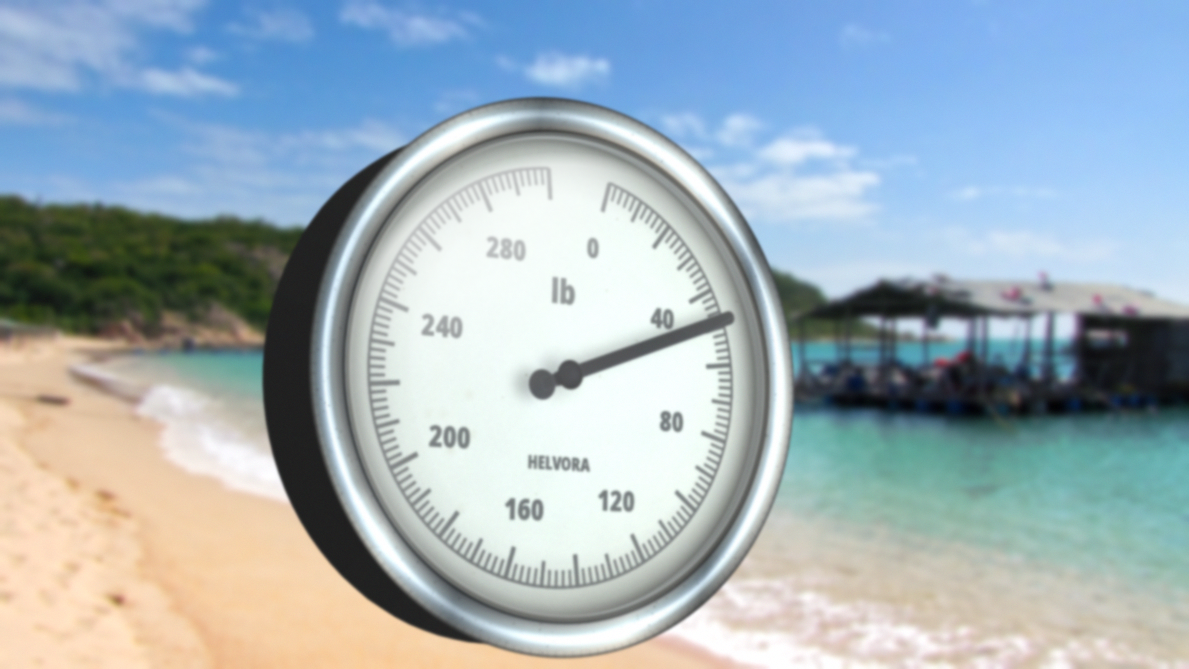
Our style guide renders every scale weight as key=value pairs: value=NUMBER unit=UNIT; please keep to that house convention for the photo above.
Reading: value=48 unit=lb
